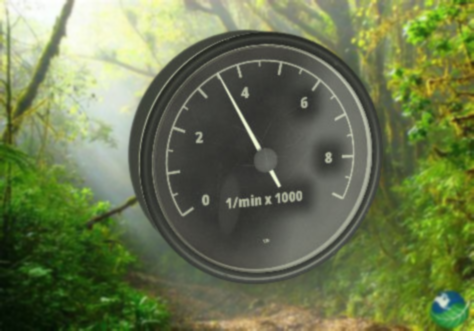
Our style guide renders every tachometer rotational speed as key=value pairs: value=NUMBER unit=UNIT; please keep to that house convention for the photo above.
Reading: value=3500 unit=rpm
